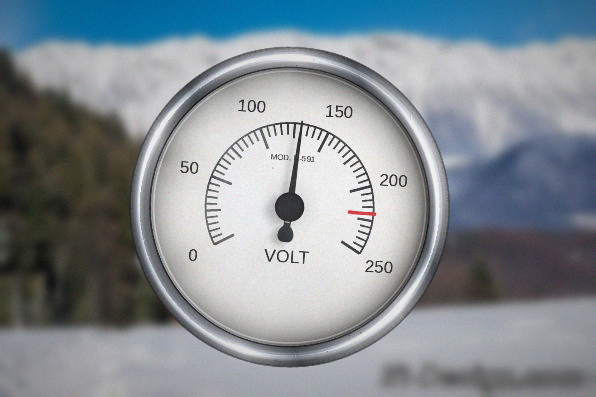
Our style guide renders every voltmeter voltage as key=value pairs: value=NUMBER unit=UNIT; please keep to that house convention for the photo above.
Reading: value=130 unit=V
